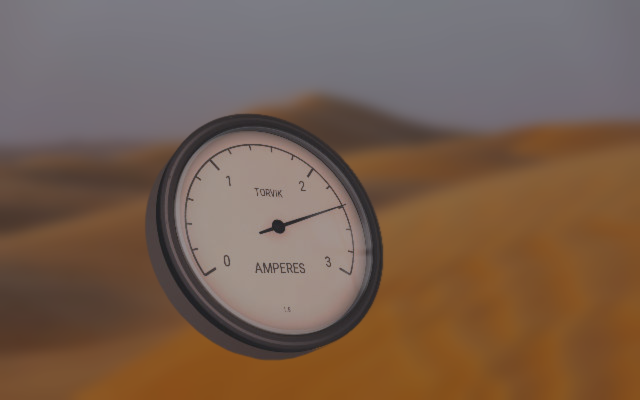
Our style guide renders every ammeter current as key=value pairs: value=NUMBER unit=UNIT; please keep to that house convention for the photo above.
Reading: value=2.4 unit=A
